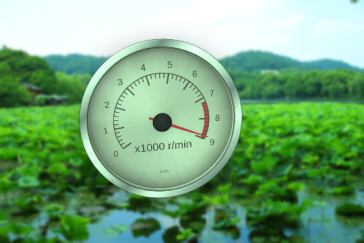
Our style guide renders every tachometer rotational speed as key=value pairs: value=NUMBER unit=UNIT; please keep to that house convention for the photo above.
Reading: value=8800 unit=rpm
